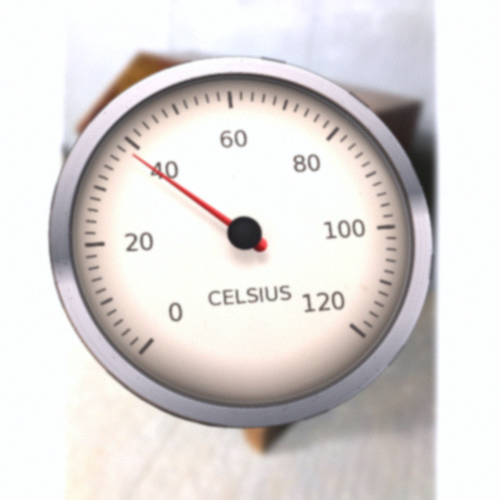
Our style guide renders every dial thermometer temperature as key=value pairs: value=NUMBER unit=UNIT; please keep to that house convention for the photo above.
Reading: value=38 unit=°C
